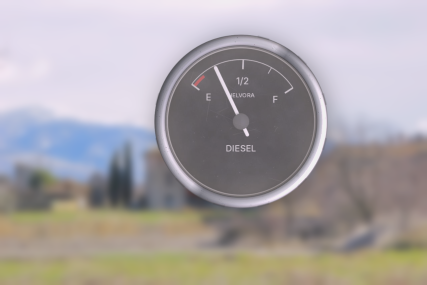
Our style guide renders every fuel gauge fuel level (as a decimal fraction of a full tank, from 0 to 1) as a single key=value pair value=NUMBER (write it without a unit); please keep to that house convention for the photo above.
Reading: value=0.25
